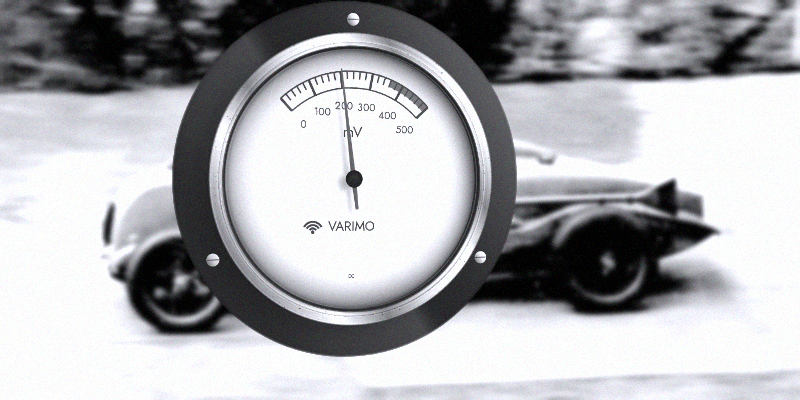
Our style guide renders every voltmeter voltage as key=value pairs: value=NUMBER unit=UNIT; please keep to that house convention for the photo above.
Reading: value=200 unit=mV
